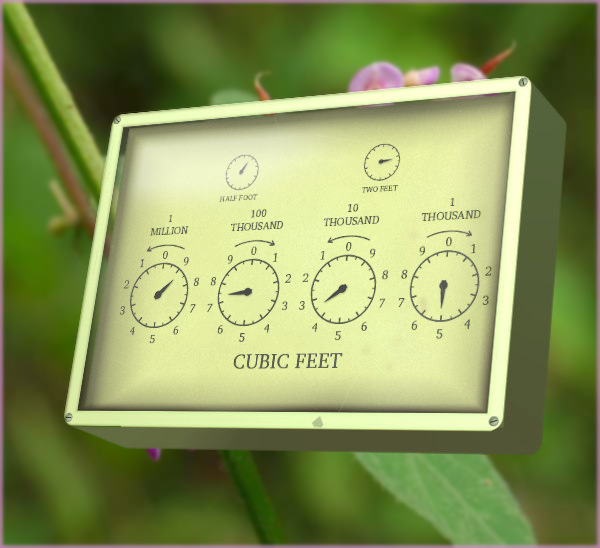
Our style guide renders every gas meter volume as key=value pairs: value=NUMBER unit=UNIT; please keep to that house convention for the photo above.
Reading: value=873500 unit=ft³
